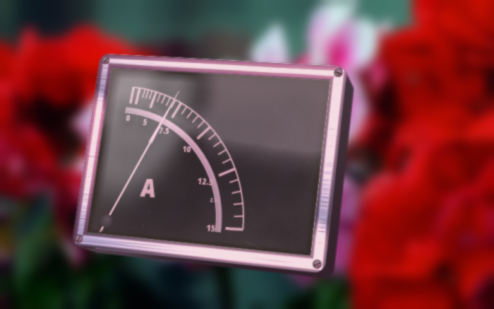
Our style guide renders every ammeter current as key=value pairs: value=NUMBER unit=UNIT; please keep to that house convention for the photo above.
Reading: value=7 unit=A
